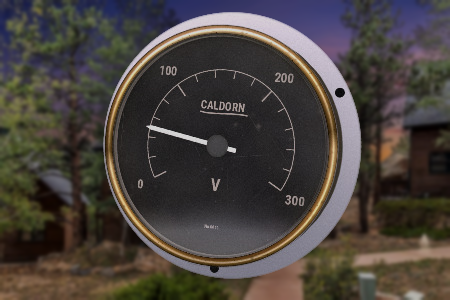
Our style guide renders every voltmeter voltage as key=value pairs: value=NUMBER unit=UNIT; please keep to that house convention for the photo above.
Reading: value=50 unit=V
